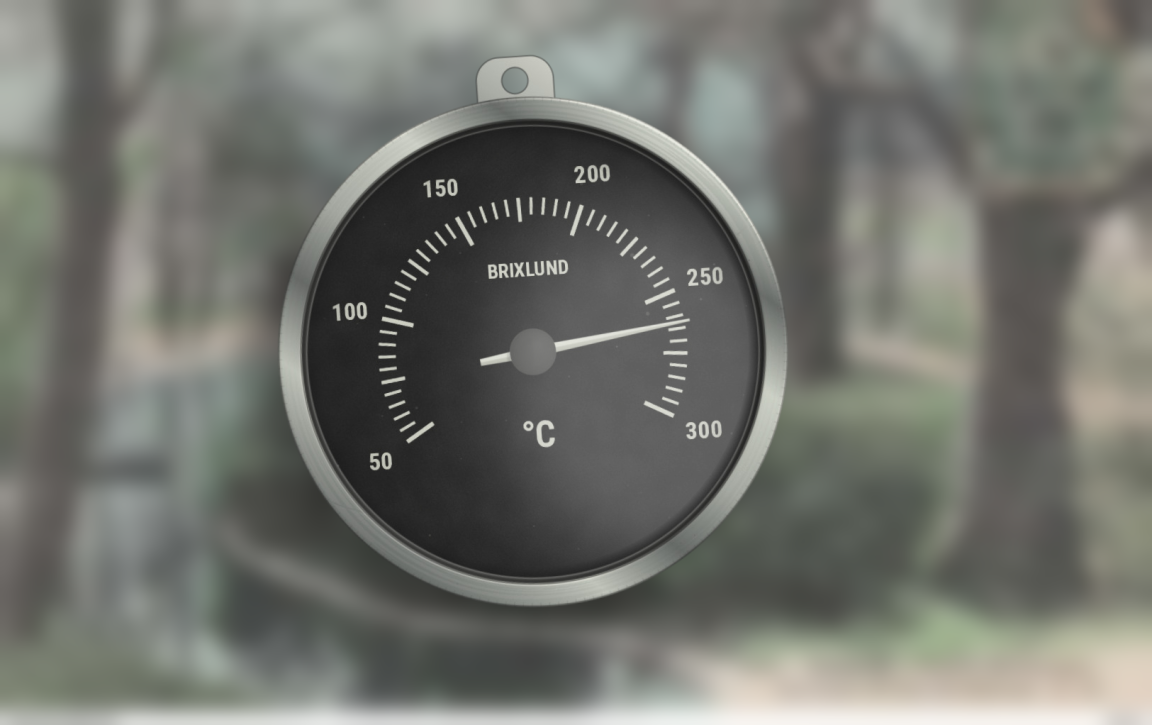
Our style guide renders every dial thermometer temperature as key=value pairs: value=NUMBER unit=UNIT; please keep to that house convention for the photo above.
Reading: value=262.5 unit=°C
